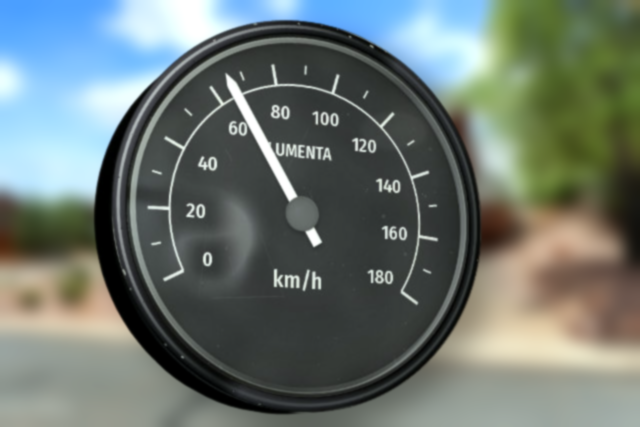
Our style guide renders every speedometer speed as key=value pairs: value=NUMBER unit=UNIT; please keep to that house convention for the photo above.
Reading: value=65 unit=km/h
